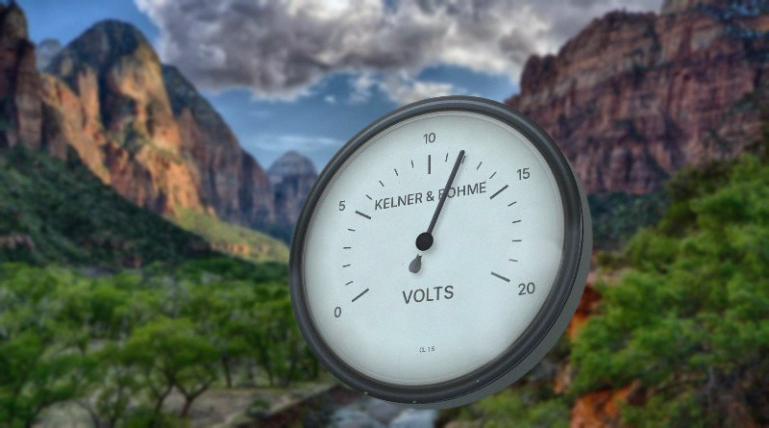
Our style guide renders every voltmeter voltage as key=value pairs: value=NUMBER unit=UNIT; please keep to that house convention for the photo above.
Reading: value=12 unit=V
